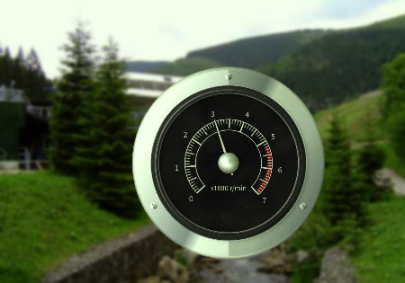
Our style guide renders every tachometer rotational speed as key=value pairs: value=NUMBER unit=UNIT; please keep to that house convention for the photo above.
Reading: value=3000 unit=rpm
